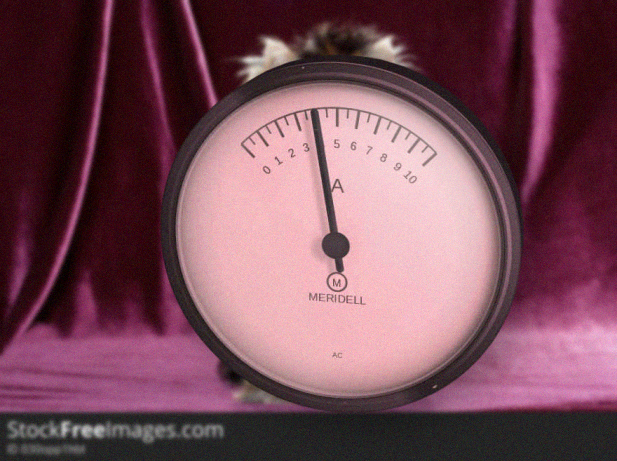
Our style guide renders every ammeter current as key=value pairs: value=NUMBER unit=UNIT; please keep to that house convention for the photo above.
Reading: value=4 unit=A
